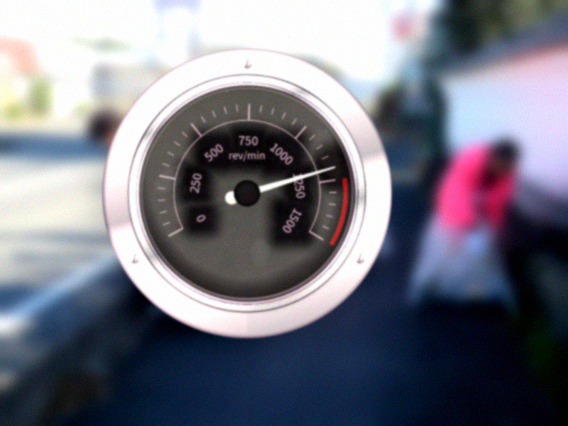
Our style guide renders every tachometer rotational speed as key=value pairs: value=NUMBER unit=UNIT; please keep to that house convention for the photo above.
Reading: value=1200 unit=rpm
